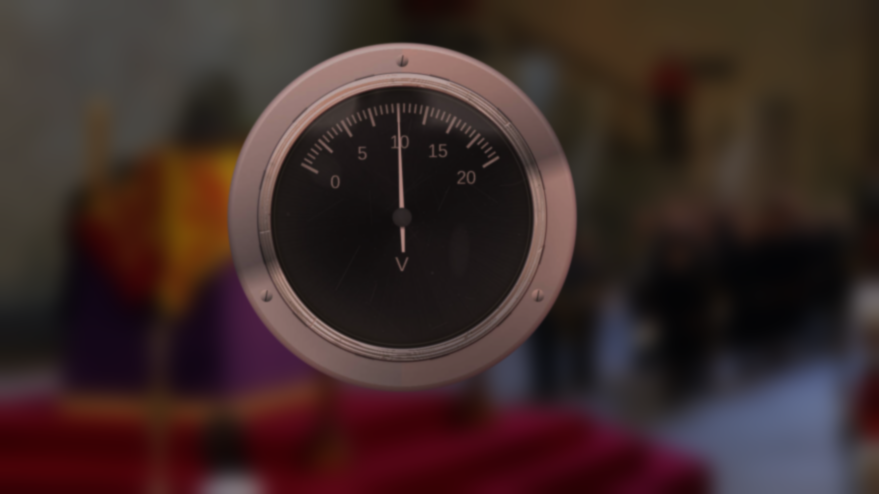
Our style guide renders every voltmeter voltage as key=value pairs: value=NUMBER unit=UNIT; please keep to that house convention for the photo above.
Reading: value=10 unit=V
